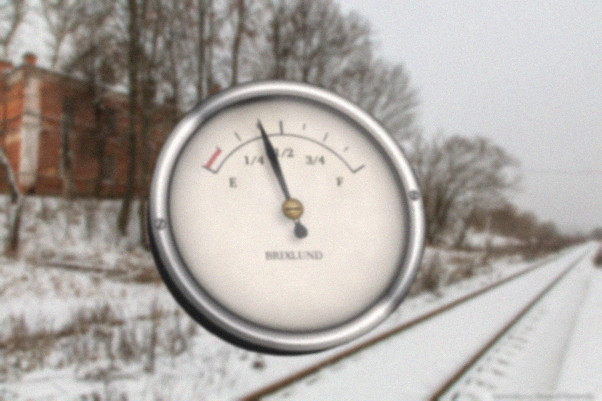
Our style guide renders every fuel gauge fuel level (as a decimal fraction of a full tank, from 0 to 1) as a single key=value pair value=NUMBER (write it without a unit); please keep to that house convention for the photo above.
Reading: value=0.375
